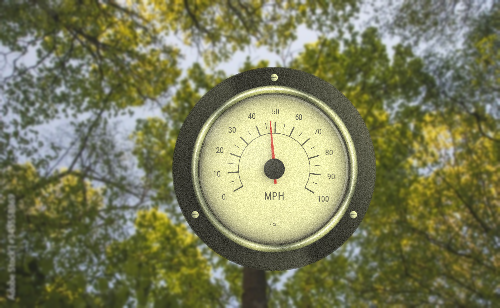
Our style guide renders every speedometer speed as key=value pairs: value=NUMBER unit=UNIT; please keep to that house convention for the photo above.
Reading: value=47.5 unit=mph
